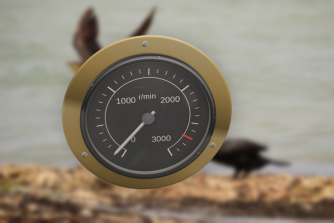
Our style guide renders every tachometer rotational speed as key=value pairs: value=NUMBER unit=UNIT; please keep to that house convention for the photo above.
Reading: value=100 unit=rpm
